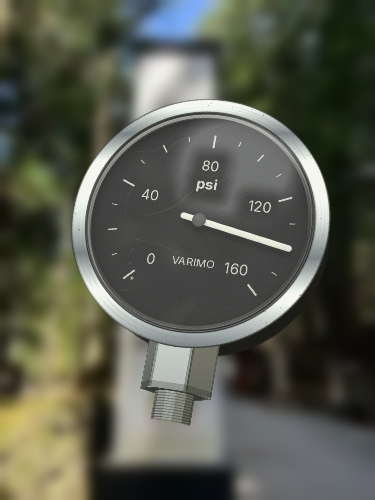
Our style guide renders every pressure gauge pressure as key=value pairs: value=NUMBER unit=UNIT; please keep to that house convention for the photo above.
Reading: value=140 unit=psi
